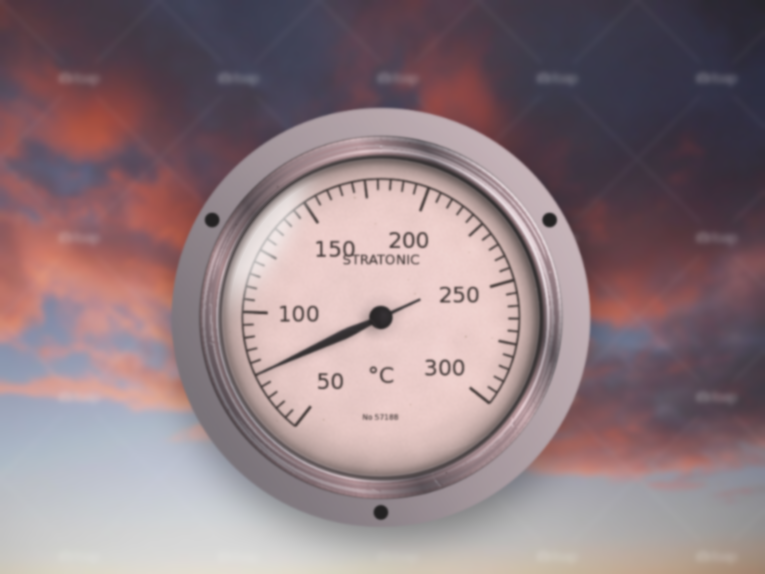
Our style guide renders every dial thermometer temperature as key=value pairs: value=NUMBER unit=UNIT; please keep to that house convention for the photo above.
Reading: value=75 unit=°C
